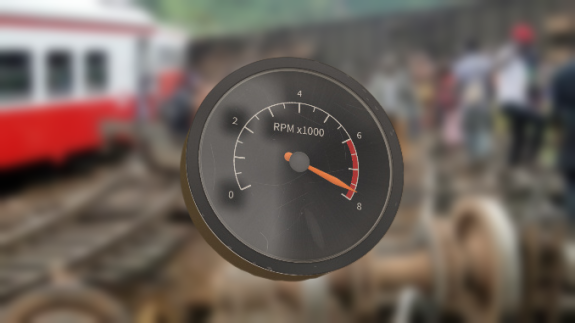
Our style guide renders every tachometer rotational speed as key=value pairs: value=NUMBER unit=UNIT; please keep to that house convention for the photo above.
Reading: value=7750 unit=rpm
